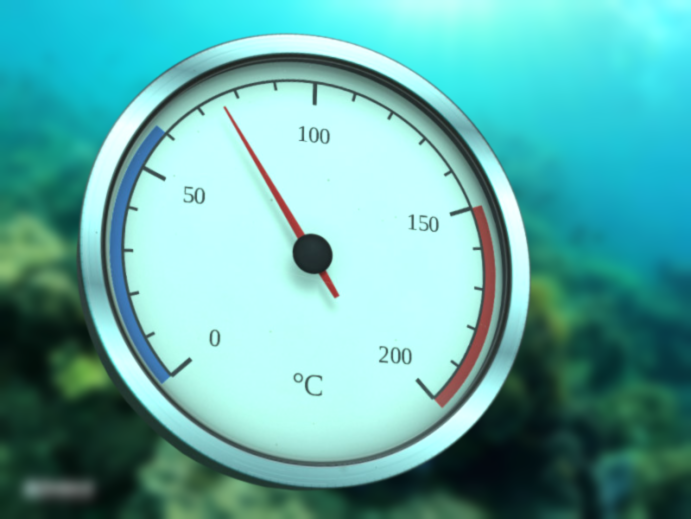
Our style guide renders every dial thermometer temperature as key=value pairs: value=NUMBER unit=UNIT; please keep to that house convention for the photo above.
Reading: value=75 unit=°C
